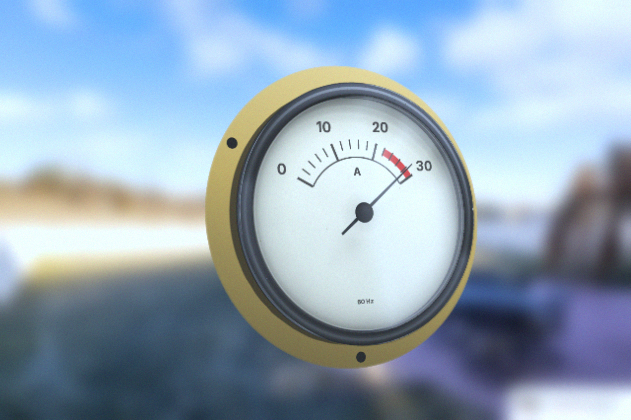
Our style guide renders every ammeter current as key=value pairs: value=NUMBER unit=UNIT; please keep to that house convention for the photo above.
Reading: value=28 unit=A
